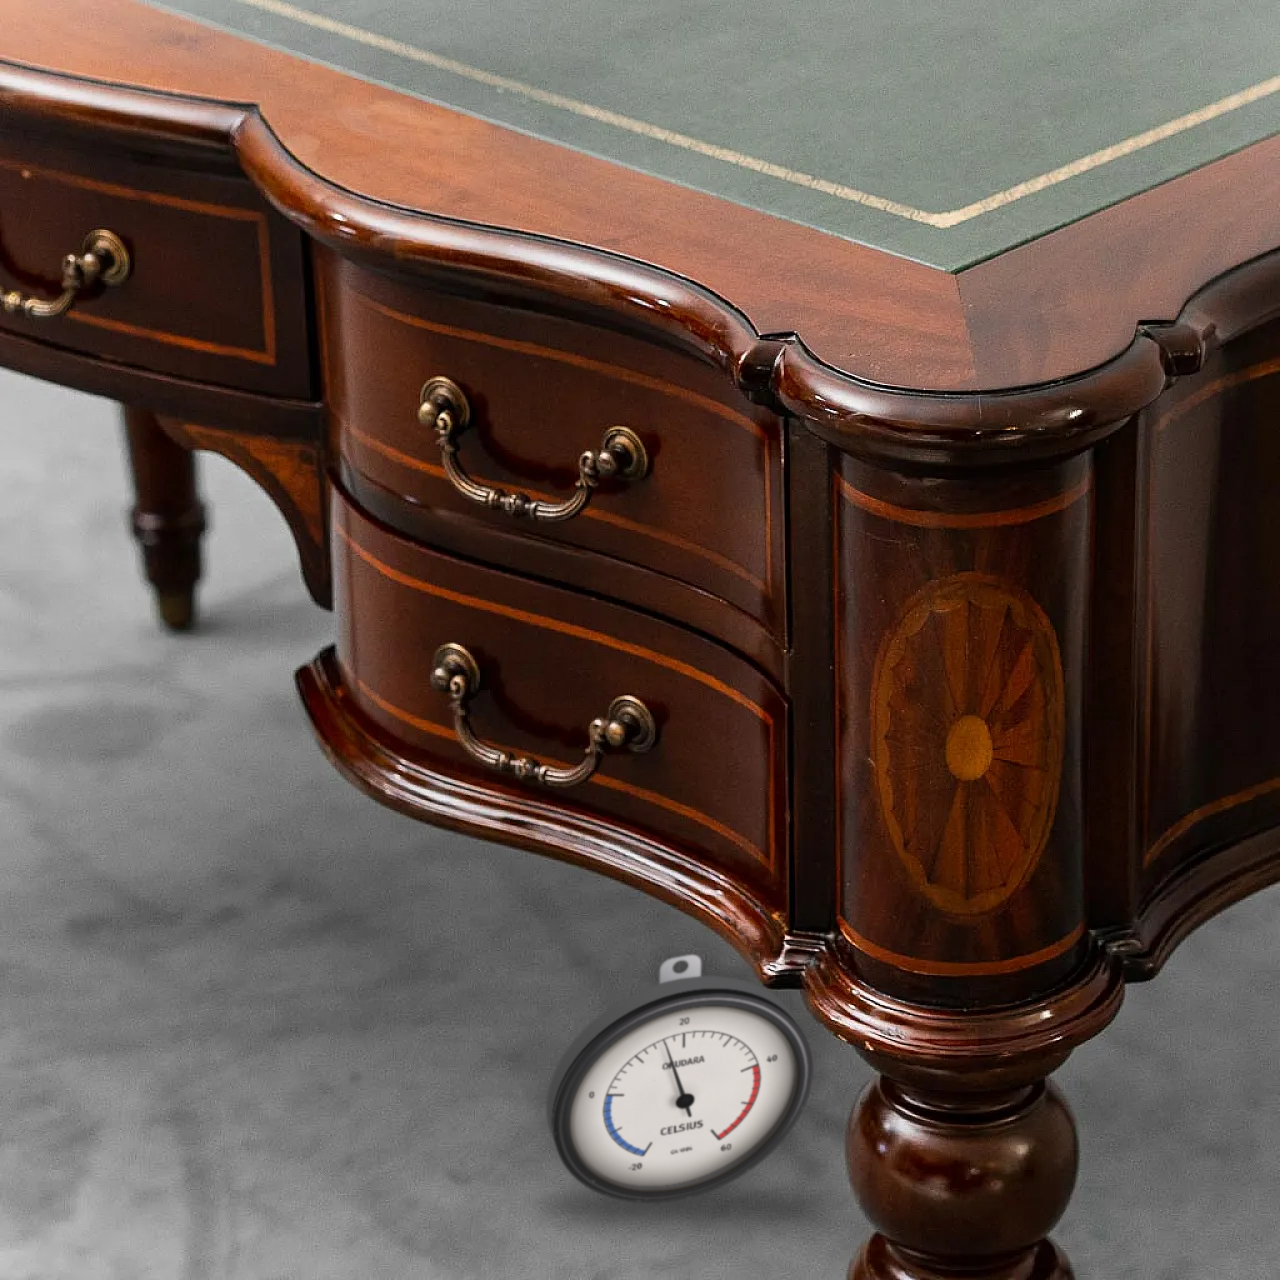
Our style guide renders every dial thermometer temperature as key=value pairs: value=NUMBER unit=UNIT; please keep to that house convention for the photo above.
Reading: value=16 unit=°C
